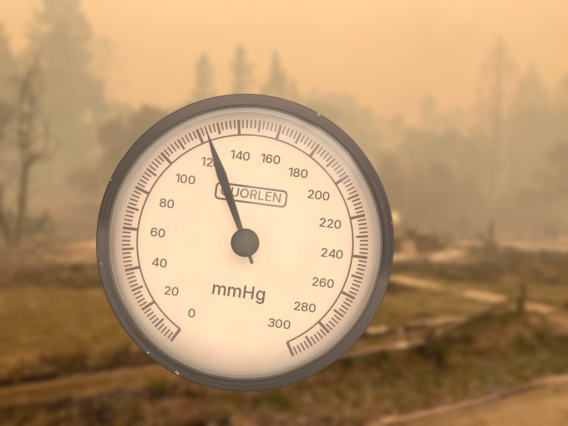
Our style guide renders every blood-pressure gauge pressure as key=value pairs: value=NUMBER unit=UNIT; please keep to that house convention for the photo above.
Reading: value=124 unit=mmHg
